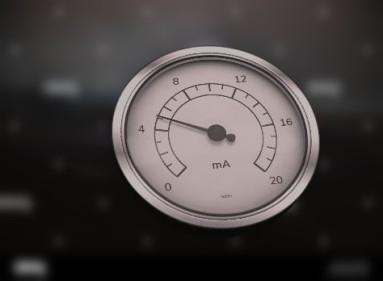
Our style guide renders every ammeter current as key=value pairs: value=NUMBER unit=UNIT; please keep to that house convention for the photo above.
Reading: value=5 unit=mA
